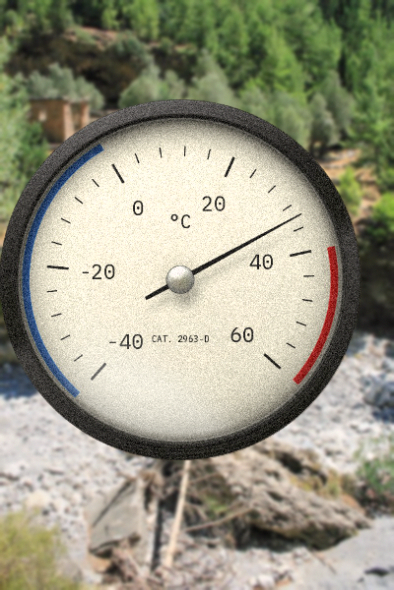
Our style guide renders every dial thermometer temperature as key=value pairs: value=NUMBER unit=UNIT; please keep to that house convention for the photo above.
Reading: value=34 unit=°C
